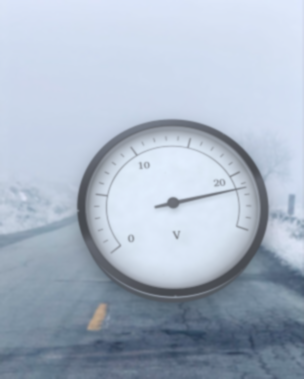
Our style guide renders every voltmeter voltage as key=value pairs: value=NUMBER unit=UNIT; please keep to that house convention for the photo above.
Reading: value=21.5 unit=V
